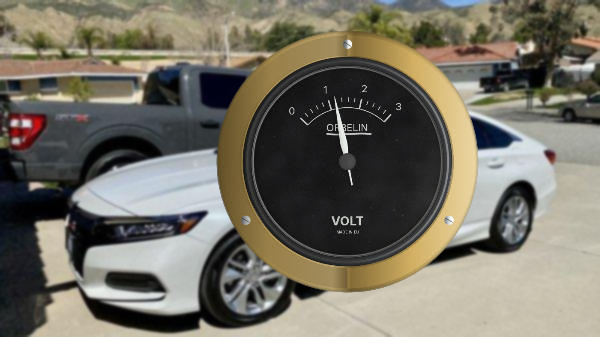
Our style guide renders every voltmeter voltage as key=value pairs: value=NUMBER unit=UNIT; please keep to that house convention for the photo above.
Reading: value=1.2 unit=V
